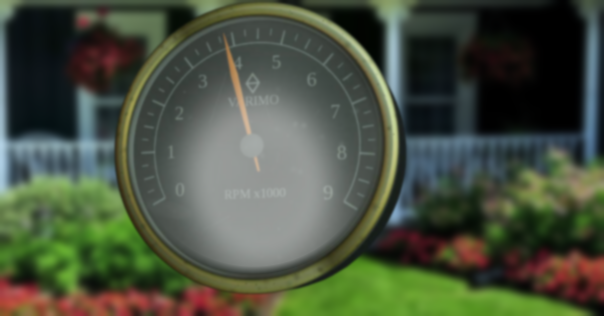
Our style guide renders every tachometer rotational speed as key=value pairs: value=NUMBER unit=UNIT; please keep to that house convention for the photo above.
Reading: value=3875 unit=rpm
